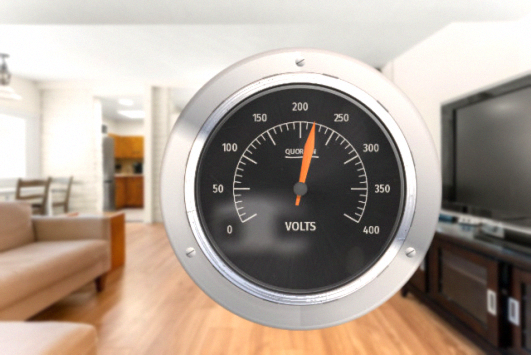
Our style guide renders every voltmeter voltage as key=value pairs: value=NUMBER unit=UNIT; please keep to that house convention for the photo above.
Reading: value=220 unit=V
